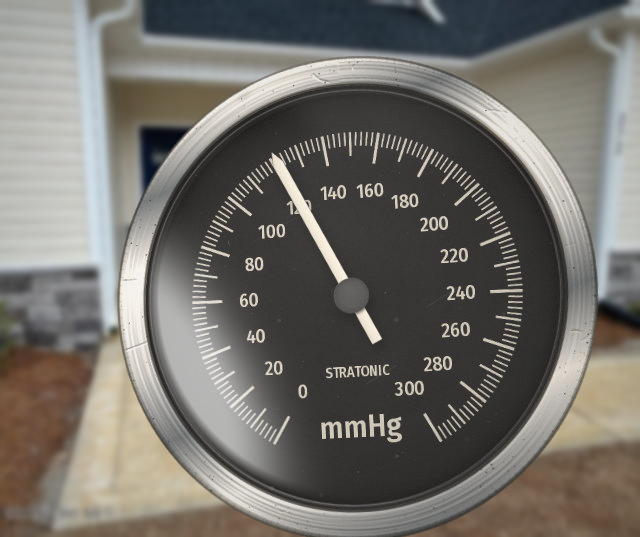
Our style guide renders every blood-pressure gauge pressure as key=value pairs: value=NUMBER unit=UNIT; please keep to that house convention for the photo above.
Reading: value=122 unit=mmHg
